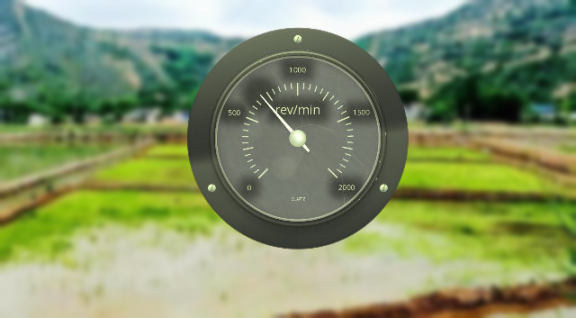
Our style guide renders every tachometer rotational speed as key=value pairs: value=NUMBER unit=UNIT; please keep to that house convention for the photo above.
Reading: value=700 unit=rpm
